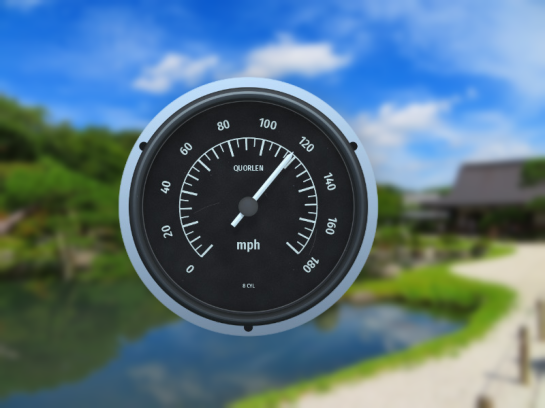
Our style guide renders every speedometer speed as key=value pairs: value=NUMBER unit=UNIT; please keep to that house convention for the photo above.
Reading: value=117.5 unit=mph
